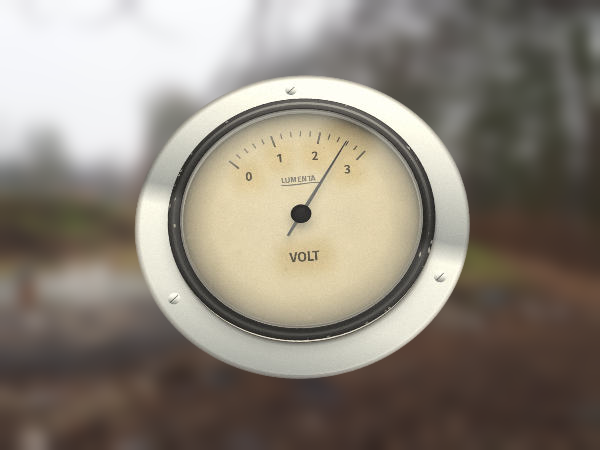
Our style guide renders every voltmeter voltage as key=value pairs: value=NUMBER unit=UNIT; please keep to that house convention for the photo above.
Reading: value=2.6 unit=V
